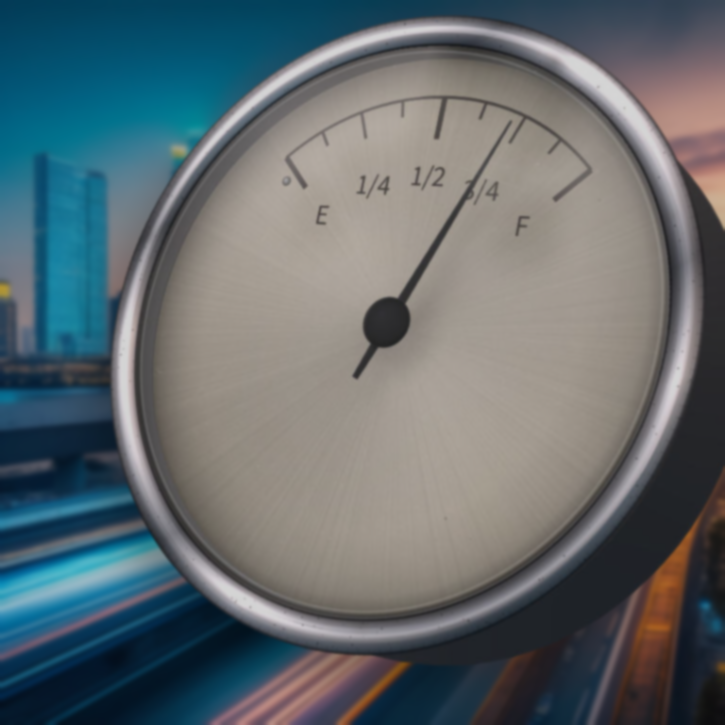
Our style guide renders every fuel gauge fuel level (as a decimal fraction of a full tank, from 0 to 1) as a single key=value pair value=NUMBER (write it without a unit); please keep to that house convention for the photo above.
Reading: value=0.75
